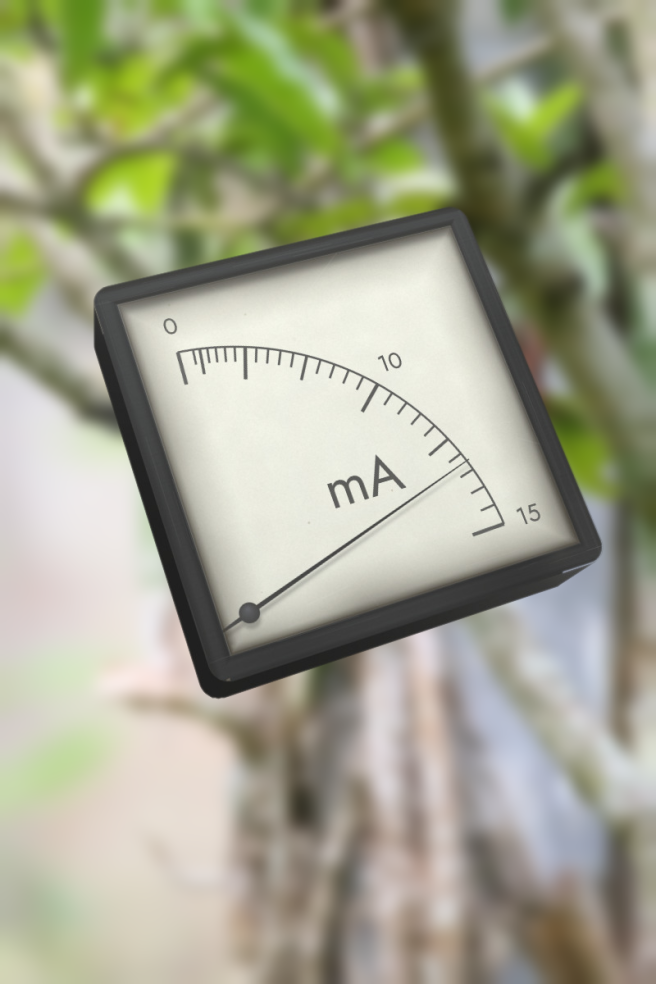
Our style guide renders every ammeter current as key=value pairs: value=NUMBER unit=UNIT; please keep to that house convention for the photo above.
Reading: value=13.25 unit=mA
